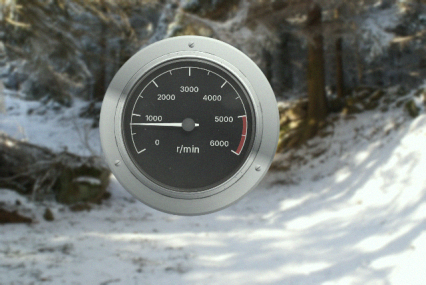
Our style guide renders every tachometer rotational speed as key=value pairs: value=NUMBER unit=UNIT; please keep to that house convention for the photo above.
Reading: value=750 unit=rpm
